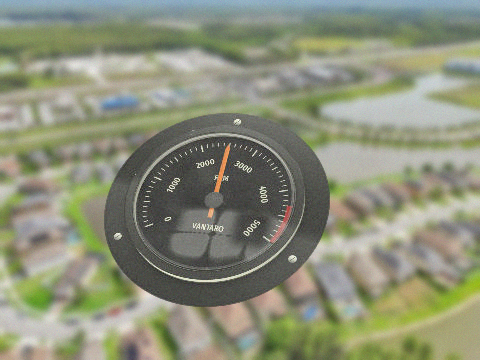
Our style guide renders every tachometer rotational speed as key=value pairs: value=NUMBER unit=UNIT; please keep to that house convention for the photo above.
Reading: value=2500 unit=rpm
